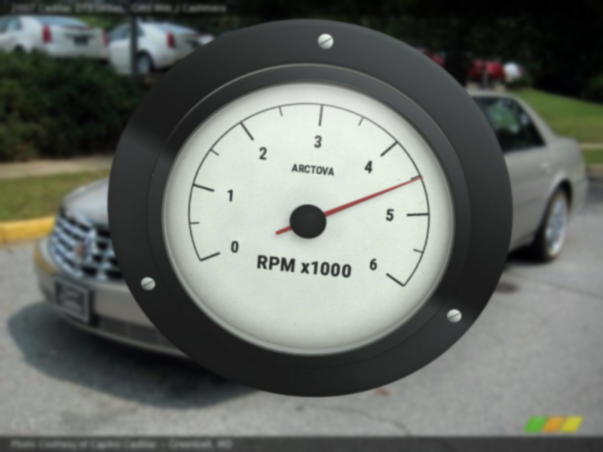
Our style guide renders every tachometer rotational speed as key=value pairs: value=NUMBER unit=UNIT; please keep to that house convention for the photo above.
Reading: value=4500 unit=rpm
